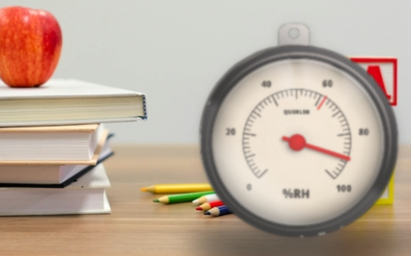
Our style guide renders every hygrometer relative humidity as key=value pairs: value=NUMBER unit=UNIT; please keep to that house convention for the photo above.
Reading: value=90 unit=%
